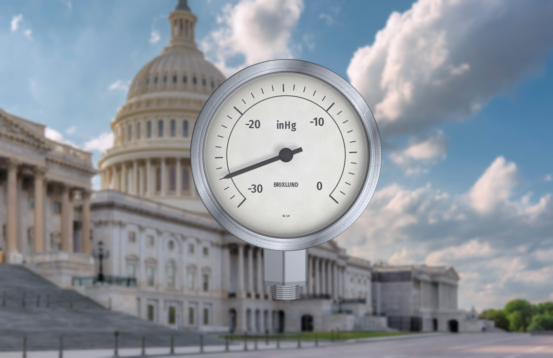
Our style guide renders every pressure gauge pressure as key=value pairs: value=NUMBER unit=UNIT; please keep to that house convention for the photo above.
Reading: value=-27 unit=inHg
